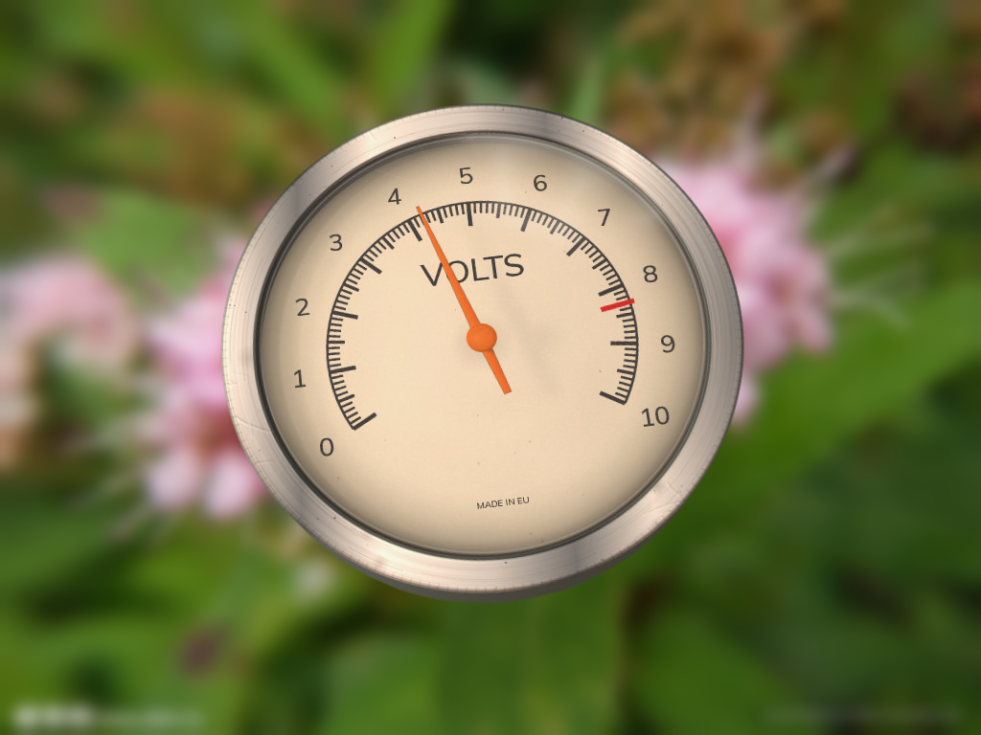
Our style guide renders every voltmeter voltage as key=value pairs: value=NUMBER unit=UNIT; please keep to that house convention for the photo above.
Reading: value=4.2 unit=V
